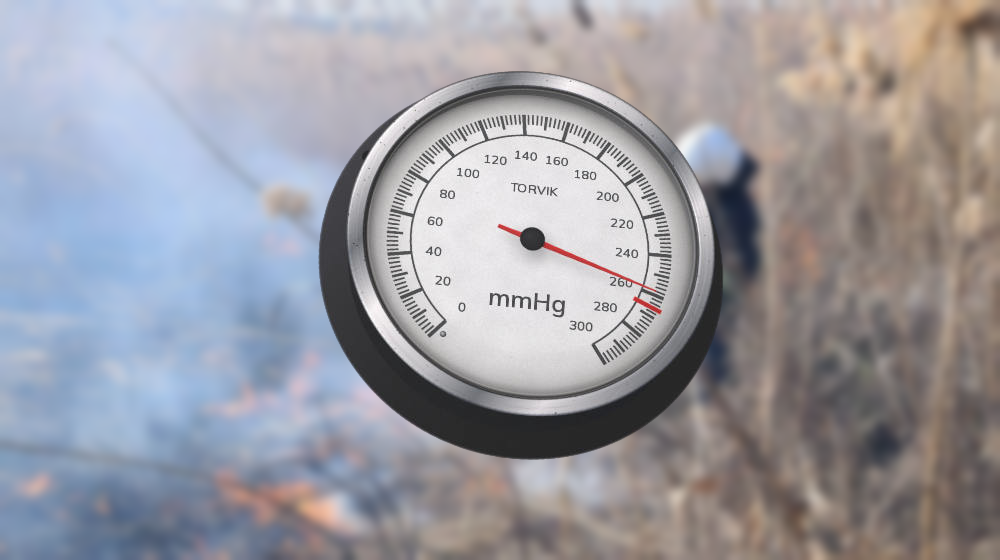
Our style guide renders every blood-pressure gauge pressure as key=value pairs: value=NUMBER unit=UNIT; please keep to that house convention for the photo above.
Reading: value=260 unit=mmHg
